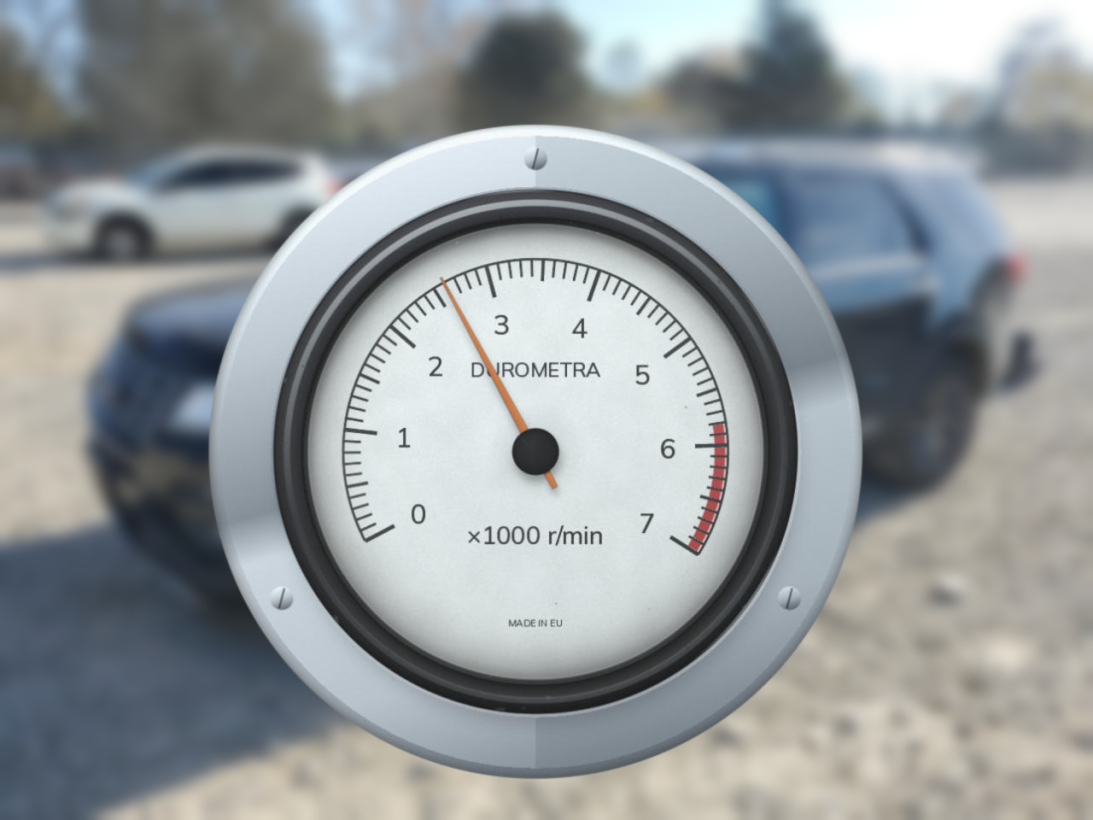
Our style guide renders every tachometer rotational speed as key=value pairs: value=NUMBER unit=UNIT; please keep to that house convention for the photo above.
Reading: value=2600 unit=rpm
